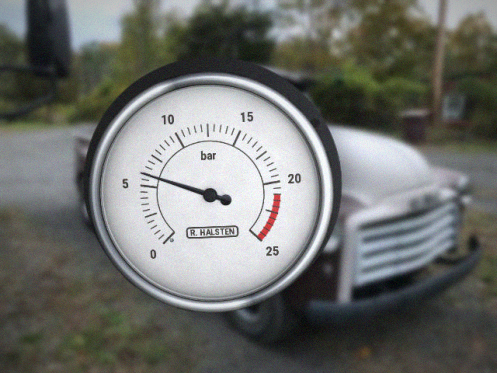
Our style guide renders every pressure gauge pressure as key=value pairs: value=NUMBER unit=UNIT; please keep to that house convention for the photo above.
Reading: value=6 unit=bar
